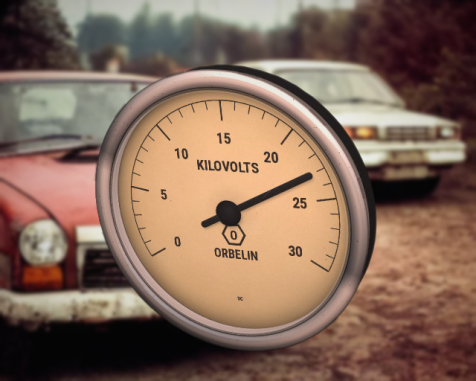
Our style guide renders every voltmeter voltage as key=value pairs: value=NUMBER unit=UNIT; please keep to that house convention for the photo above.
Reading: value=23 unit=kV
